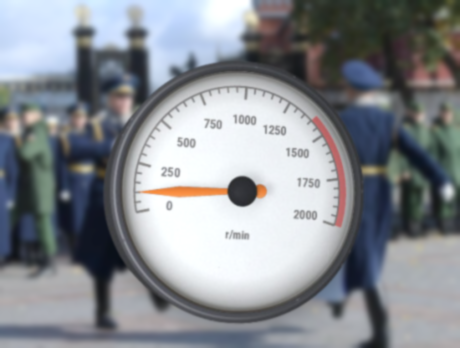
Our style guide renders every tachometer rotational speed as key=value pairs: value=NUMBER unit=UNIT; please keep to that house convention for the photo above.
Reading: value=100 unit=rpm
